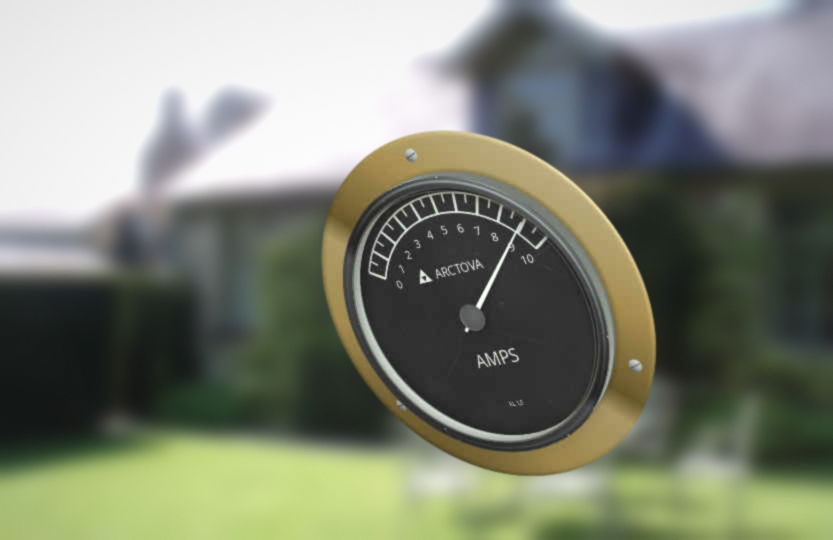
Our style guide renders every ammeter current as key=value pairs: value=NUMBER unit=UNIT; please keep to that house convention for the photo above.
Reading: value=9 unit=A
